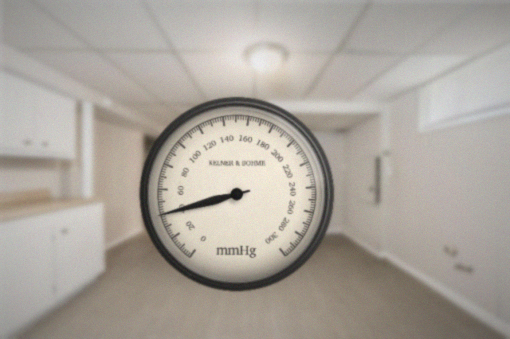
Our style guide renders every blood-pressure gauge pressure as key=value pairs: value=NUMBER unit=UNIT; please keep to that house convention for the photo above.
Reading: value=40 unit=mmHg
